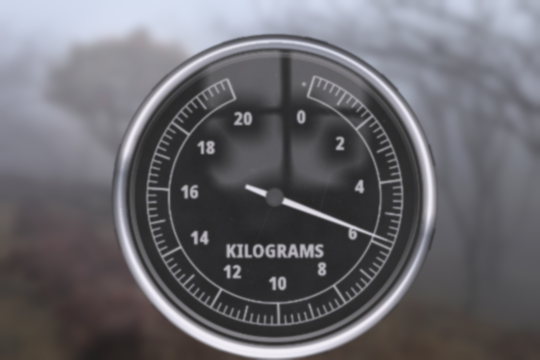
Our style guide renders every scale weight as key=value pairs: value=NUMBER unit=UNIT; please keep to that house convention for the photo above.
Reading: value=5.8 unit=kg
